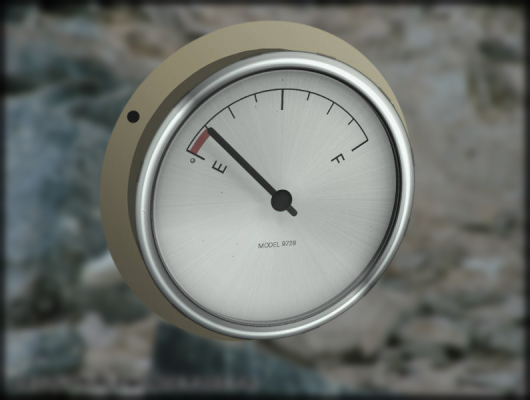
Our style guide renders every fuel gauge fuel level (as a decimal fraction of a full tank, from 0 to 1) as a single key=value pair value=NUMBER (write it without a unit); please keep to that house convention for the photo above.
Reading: value=0.125
